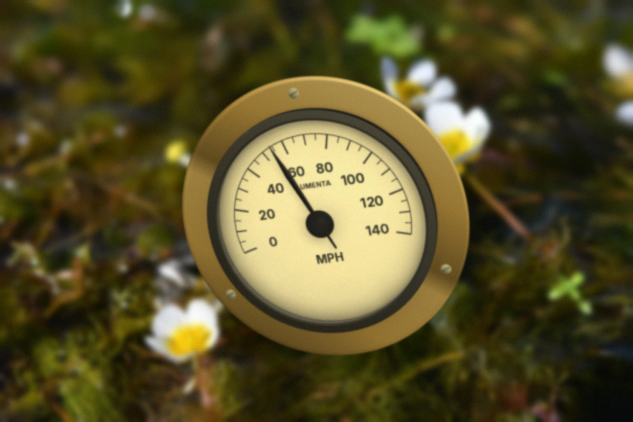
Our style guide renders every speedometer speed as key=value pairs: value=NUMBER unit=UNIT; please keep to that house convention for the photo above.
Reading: value=55 unit=mph
